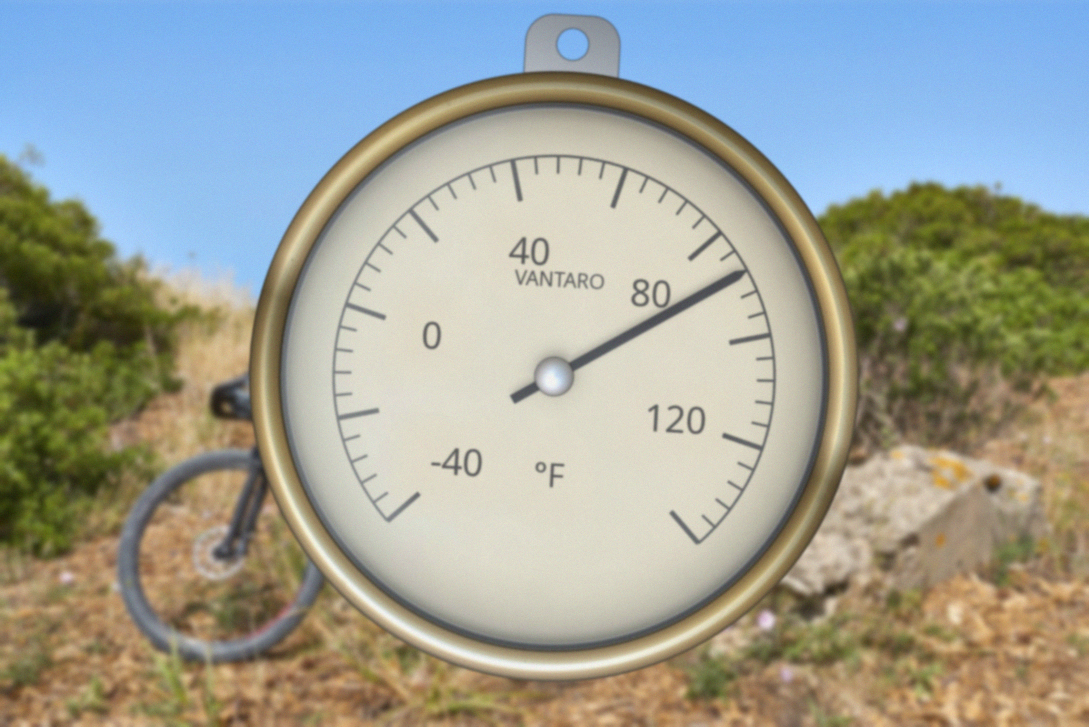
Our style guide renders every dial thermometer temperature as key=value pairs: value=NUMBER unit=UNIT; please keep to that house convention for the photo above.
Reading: value=88 unit=°F
